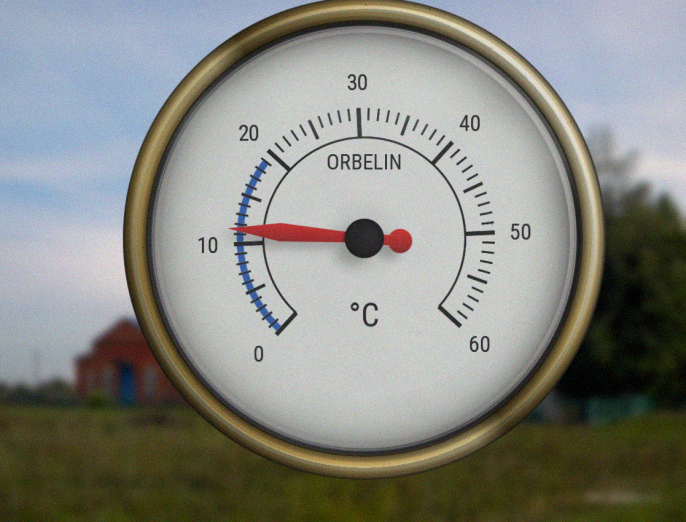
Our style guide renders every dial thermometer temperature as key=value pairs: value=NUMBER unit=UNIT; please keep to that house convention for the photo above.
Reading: value=11.5 unit=°C
